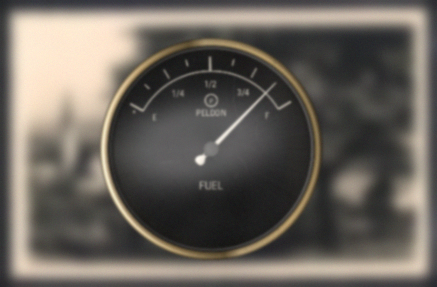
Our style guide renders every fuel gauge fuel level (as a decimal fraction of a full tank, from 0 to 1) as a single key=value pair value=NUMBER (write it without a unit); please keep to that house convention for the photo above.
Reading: value=0.875
